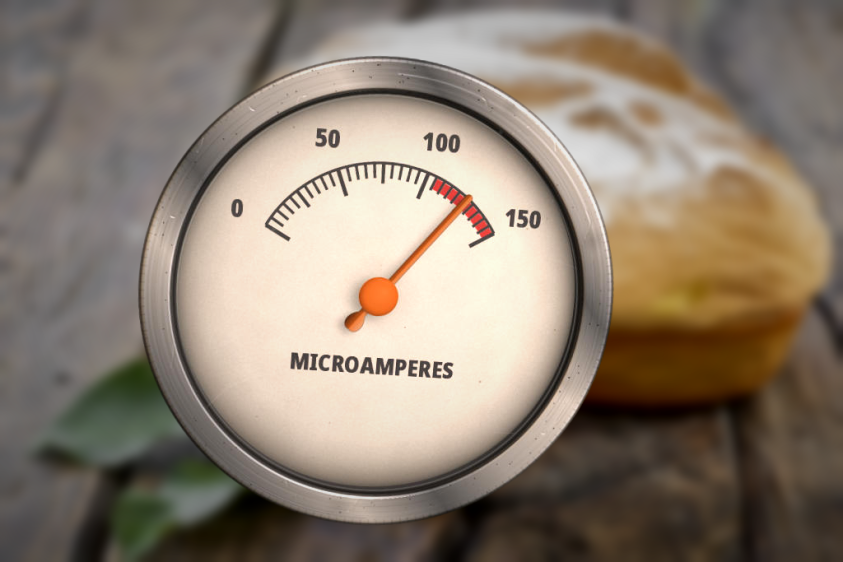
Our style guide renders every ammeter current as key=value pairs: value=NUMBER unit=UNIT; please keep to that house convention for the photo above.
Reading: value=125 unit=µA
